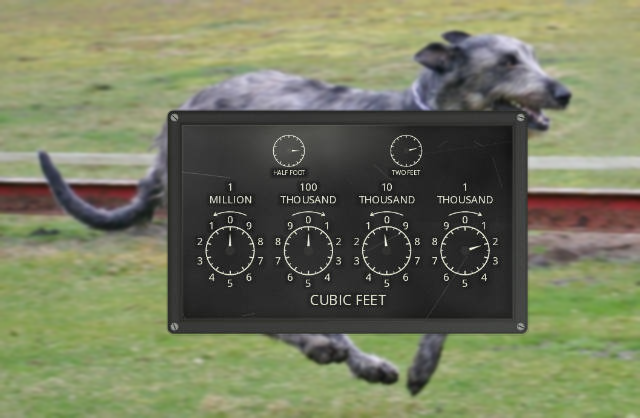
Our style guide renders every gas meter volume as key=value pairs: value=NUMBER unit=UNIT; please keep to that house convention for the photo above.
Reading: value=200 unit=ft³
